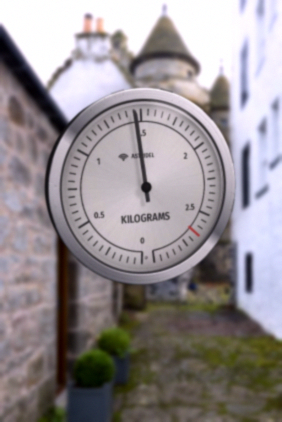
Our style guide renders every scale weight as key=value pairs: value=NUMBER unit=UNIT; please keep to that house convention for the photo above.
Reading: value=1.45 unit=kg
